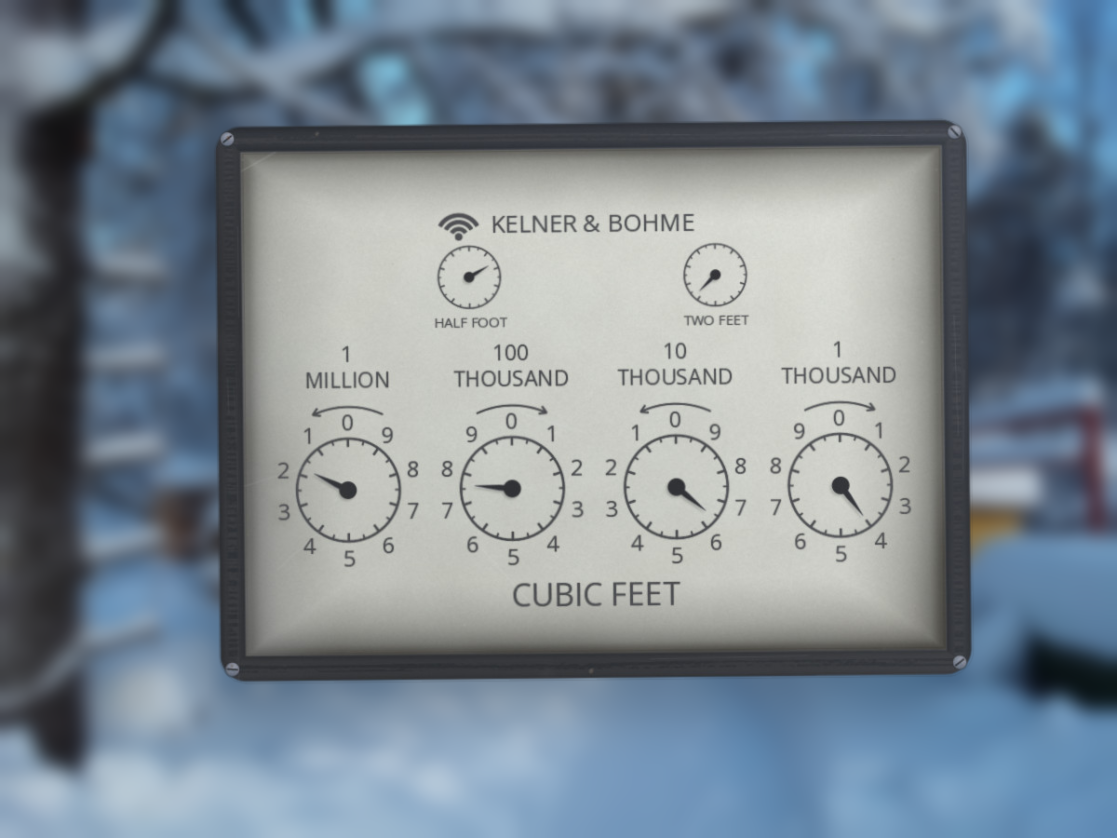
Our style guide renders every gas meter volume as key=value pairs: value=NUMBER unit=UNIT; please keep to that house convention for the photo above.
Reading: value=176400 unit=ft³
